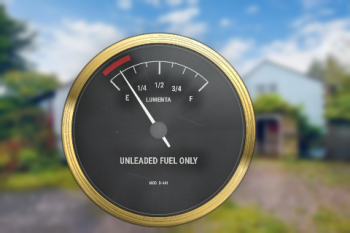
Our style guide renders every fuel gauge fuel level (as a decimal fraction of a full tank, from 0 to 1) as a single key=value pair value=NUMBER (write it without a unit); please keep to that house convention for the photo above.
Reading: value=0.125
